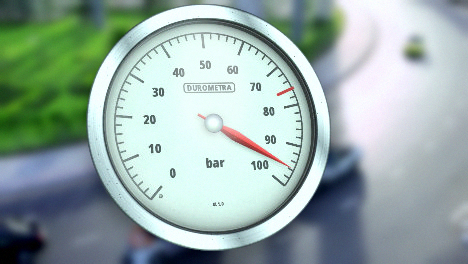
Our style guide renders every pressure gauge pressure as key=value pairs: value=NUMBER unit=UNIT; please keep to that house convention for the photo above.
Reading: value=96 unit=bar
